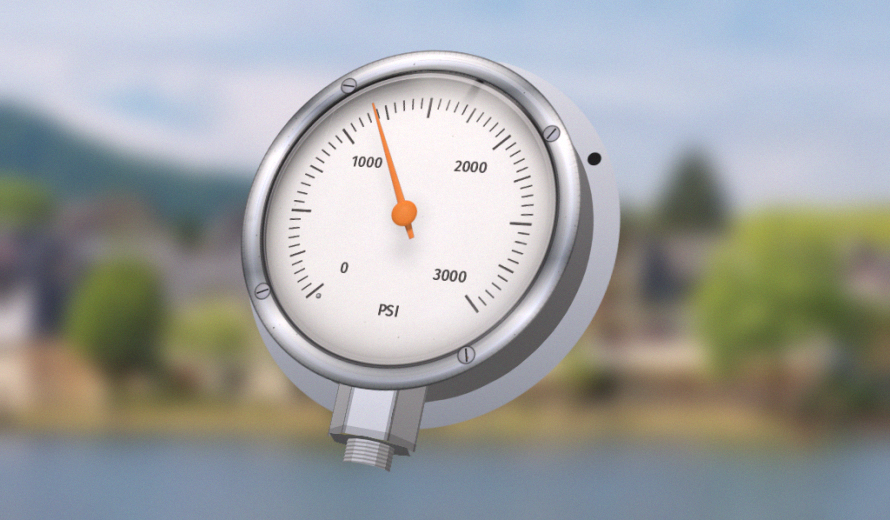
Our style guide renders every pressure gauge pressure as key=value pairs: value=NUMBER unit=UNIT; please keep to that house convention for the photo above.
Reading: value=1200 unit=psi
